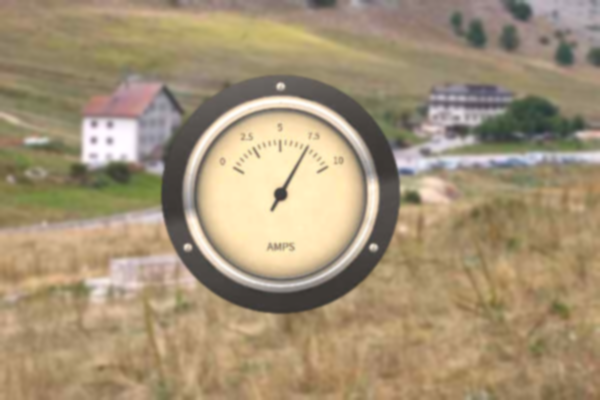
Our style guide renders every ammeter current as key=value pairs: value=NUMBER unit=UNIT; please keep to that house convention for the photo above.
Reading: value=7.5 unit=A
